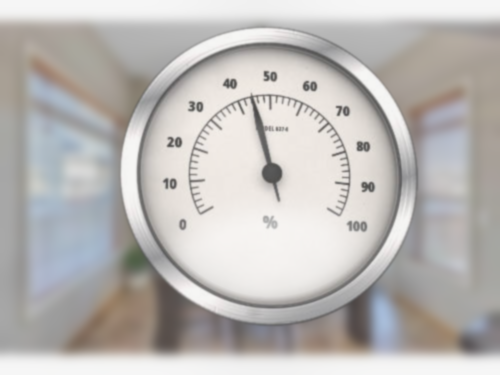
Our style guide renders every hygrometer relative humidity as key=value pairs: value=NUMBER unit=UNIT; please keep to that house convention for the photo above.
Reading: value=44 unit=%
